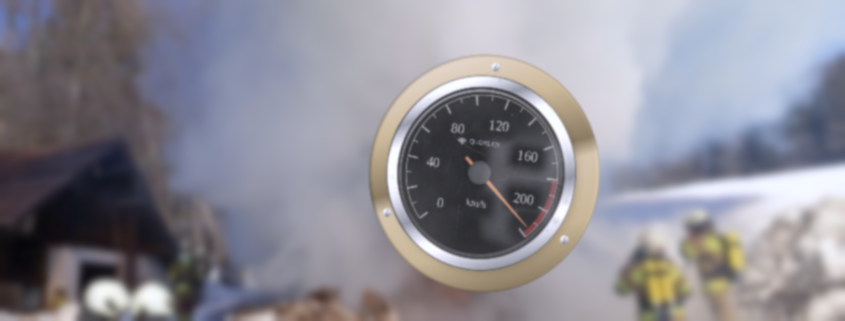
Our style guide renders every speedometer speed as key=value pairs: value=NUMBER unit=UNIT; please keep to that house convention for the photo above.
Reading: value=215 unit=km/h
